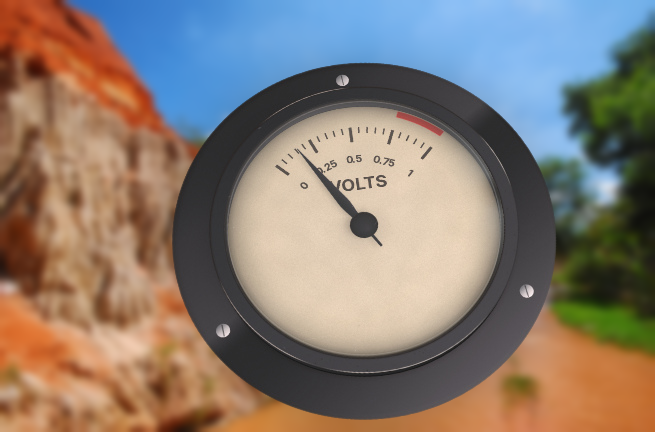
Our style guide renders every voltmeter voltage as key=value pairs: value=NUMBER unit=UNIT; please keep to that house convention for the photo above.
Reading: value=0.15 unit=V
